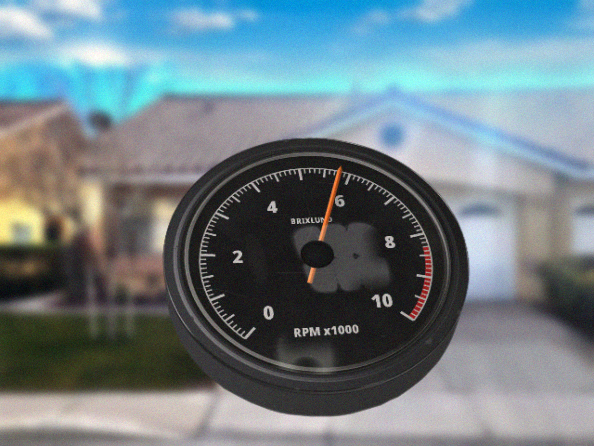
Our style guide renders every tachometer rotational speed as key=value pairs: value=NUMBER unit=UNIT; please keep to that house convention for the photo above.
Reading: value=5800 unit=rpm
